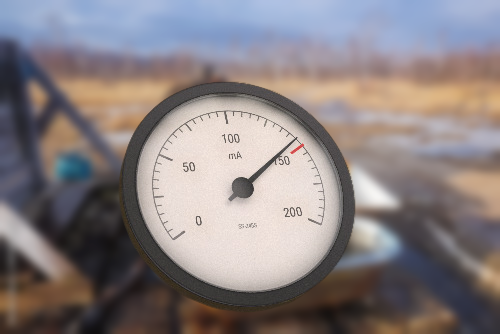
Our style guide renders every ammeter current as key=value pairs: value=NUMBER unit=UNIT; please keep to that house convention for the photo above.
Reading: value=145 unit=mA
